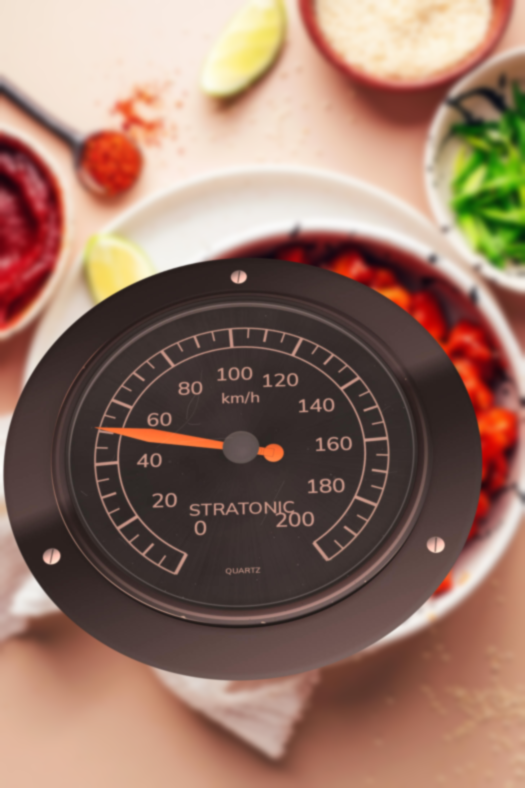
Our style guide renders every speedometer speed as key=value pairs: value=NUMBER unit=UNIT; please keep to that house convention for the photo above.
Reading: value=50 unit=km/h
